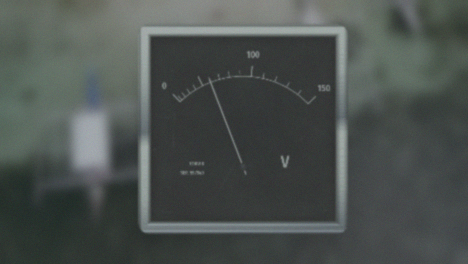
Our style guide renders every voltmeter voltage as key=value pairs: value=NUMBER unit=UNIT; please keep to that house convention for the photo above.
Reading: value=60 unit=V
